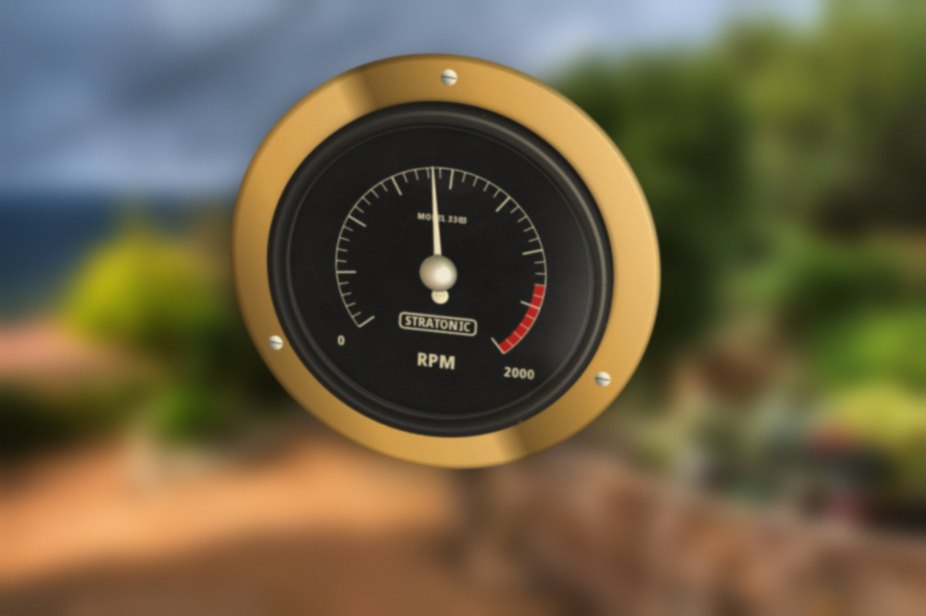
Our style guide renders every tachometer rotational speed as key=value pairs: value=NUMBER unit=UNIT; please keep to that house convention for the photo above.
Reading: value=925 unit=rpm
